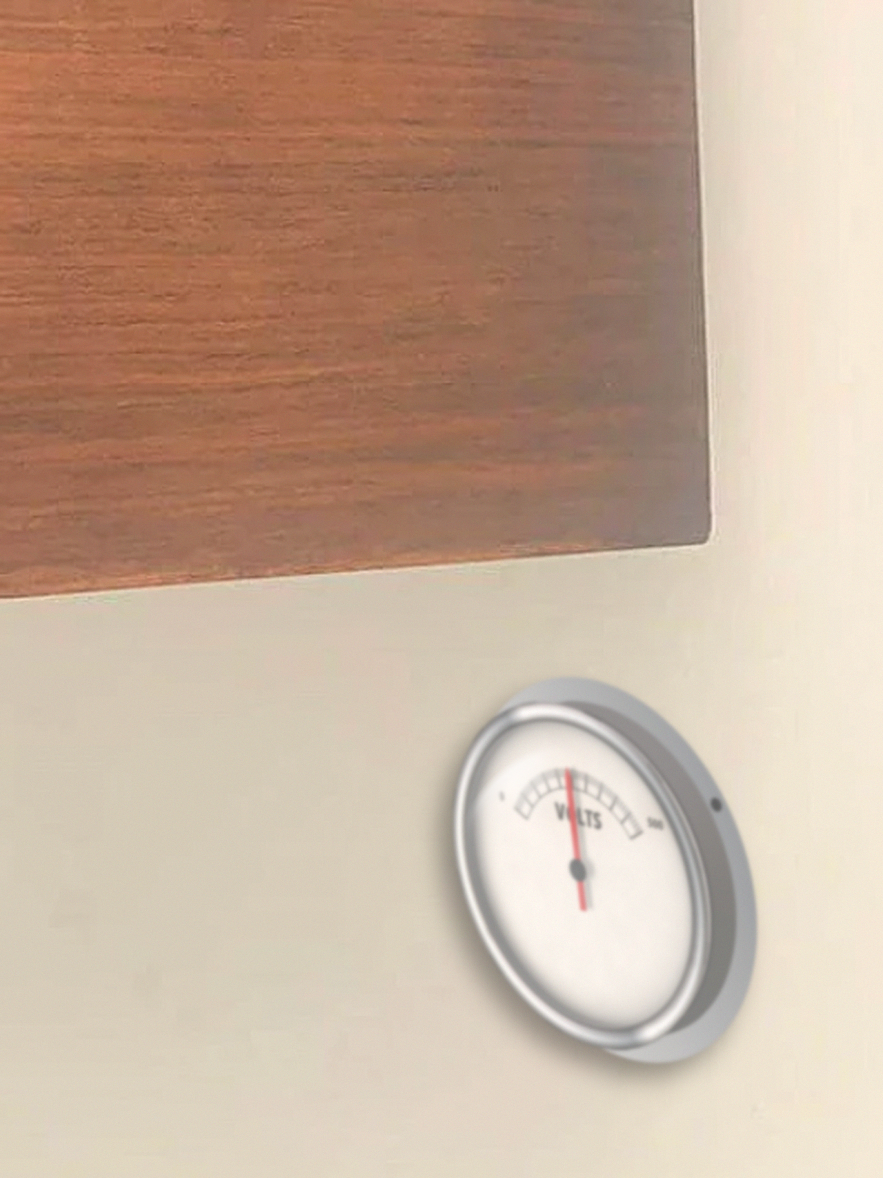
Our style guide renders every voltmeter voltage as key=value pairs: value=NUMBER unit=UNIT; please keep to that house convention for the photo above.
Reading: value=250 unit=V
